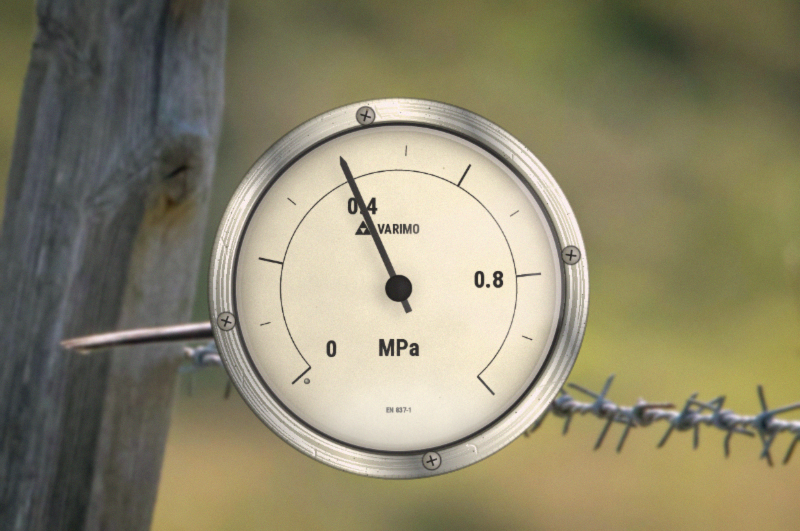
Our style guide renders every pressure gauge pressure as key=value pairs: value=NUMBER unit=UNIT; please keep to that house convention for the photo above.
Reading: value=0.4 unit=MPa
